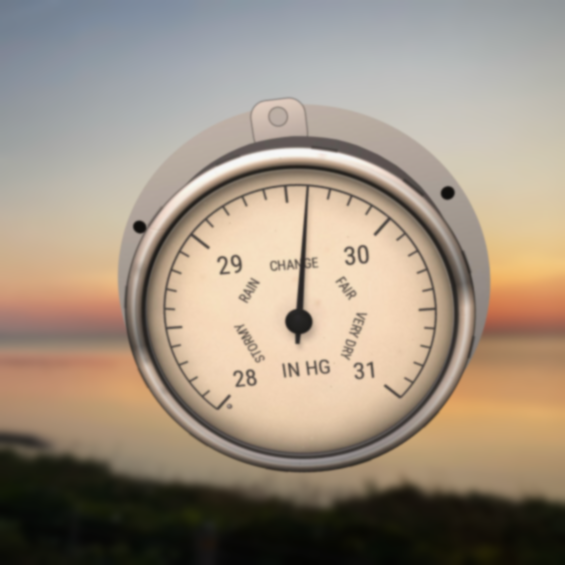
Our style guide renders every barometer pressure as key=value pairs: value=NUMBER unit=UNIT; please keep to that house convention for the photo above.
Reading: value=29.6 unit=inHg
